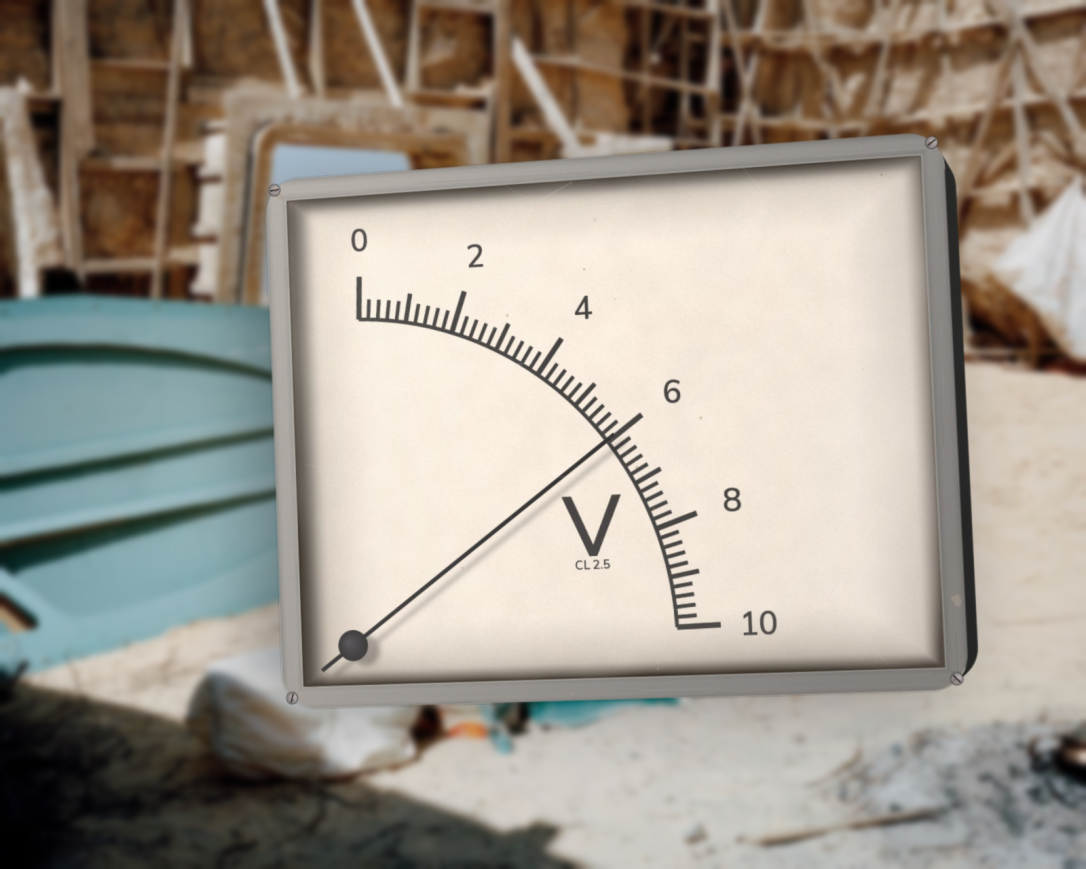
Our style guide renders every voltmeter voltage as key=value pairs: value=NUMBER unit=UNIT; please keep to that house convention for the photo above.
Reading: value=6 unit=V
